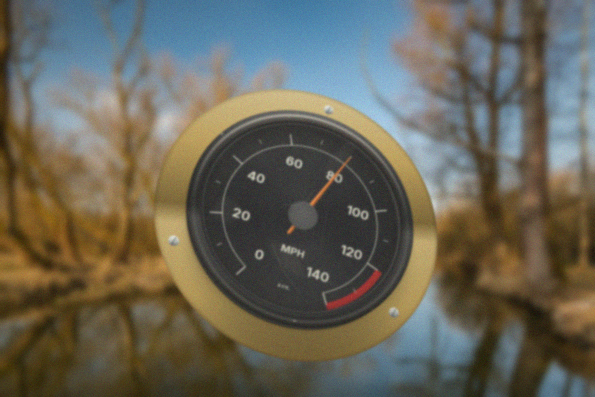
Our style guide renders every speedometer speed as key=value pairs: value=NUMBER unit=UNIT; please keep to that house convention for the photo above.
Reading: value=80 unit=mph
